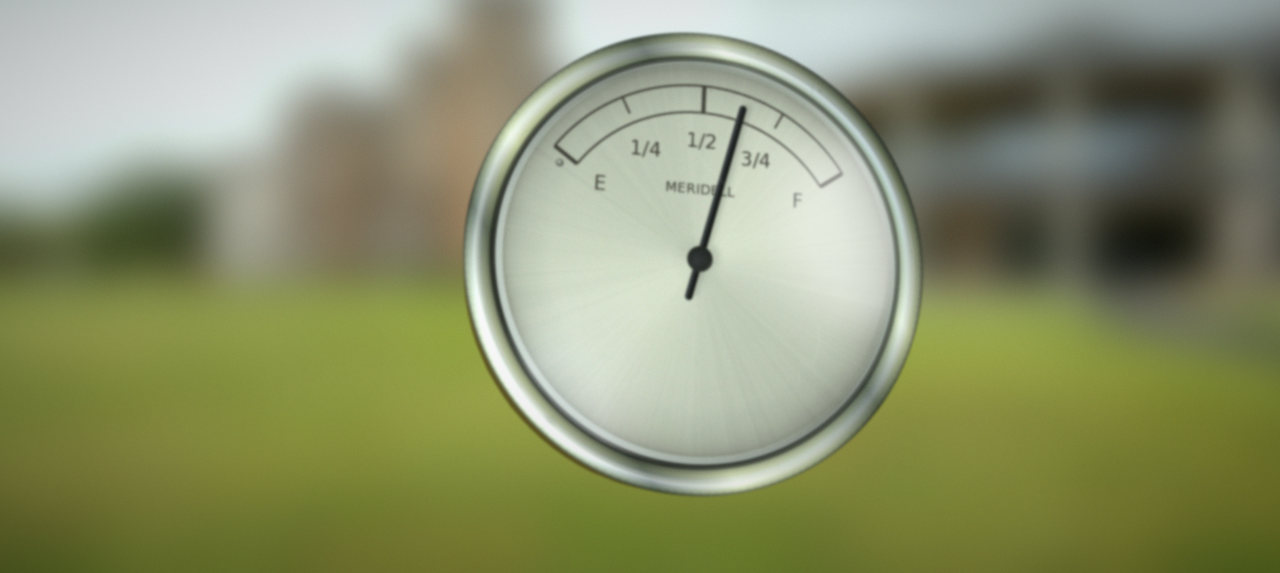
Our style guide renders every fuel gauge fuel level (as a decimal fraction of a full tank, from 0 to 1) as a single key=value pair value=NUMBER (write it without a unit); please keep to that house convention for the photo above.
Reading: value=0.625
